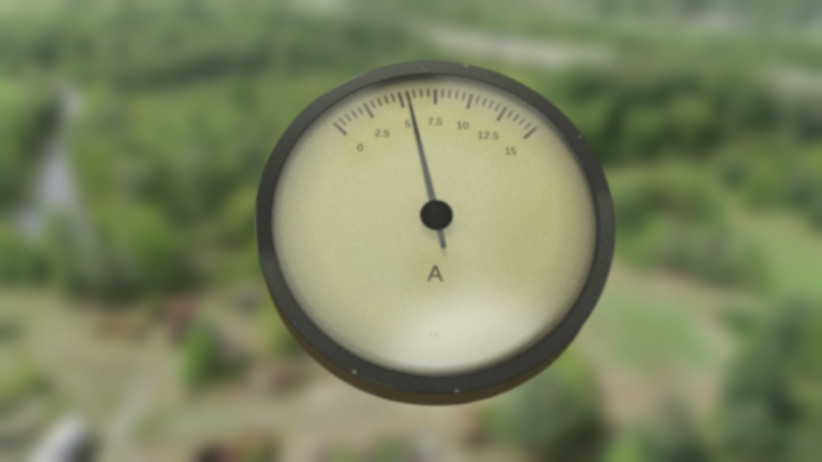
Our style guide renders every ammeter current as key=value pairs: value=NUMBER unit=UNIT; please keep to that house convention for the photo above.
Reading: value=5.5 unit=A
